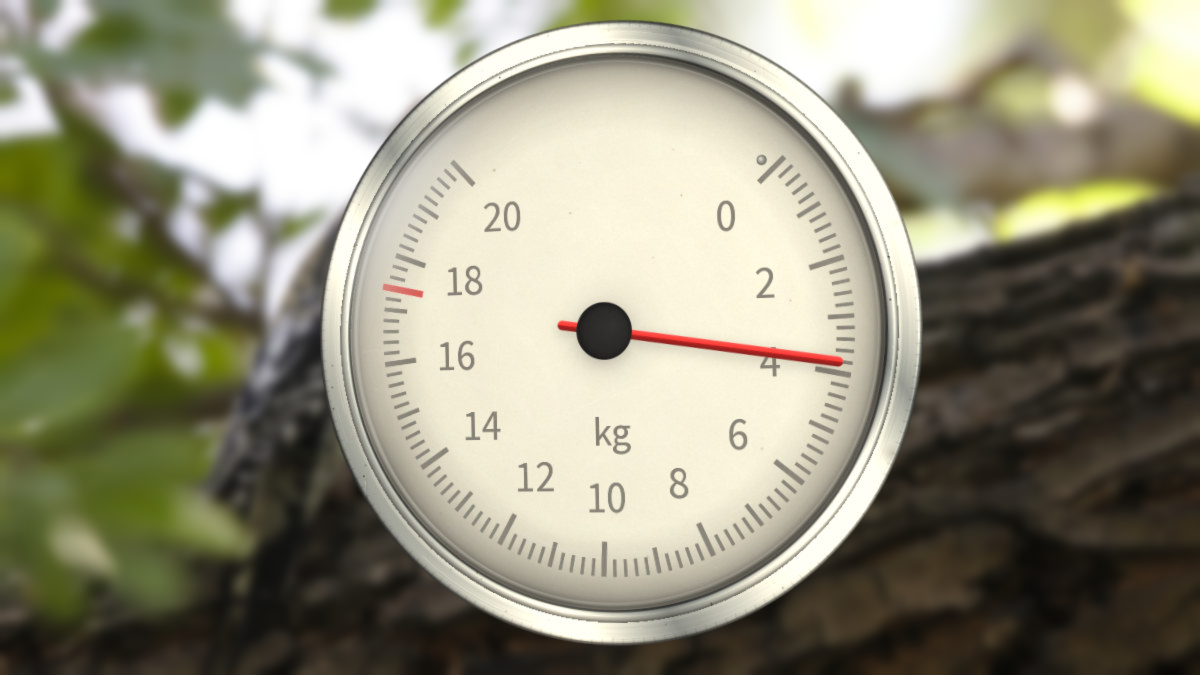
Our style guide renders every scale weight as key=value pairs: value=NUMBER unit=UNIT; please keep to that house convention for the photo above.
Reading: value=3.8 unit=kg
